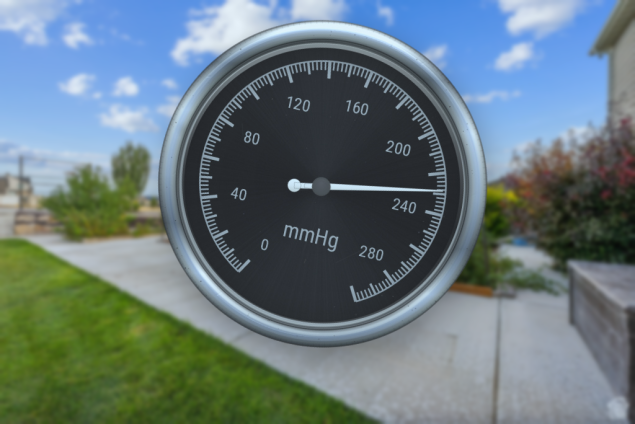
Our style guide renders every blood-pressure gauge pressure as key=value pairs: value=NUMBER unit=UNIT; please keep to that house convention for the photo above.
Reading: value=228 unit=mmHg
